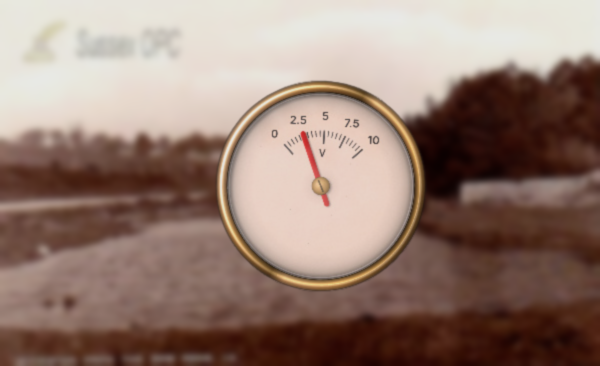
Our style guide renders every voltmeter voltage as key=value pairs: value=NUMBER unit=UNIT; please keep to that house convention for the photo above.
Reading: value=2.5 unit=V
